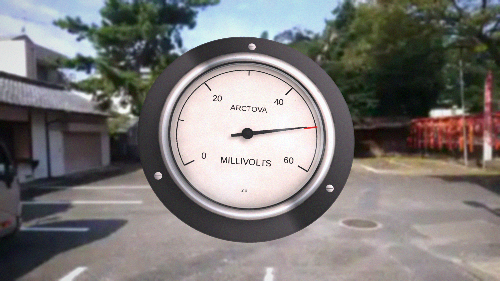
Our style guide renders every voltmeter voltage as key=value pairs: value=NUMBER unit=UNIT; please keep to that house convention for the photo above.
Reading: value=50 unit=mV
